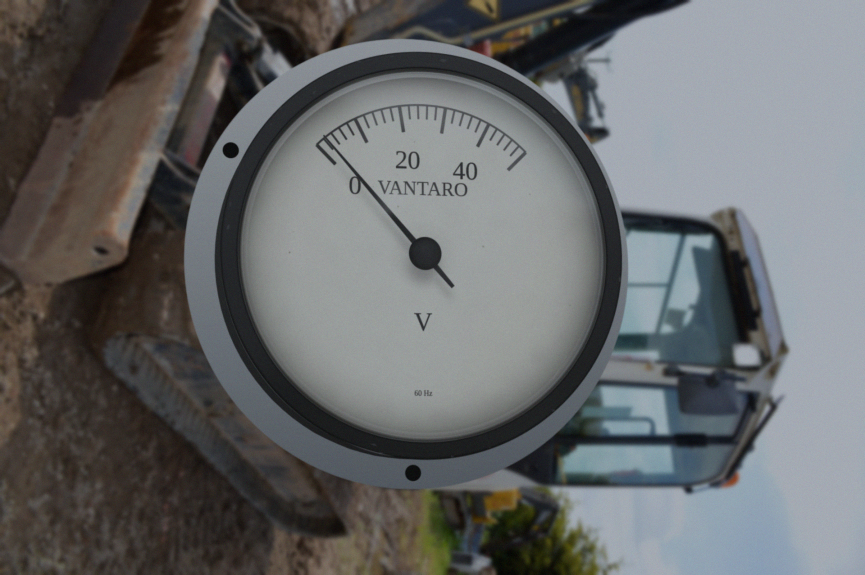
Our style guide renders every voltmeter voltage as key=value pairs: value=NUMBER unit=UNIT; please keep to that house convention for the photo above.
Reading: value=2 unit=V
